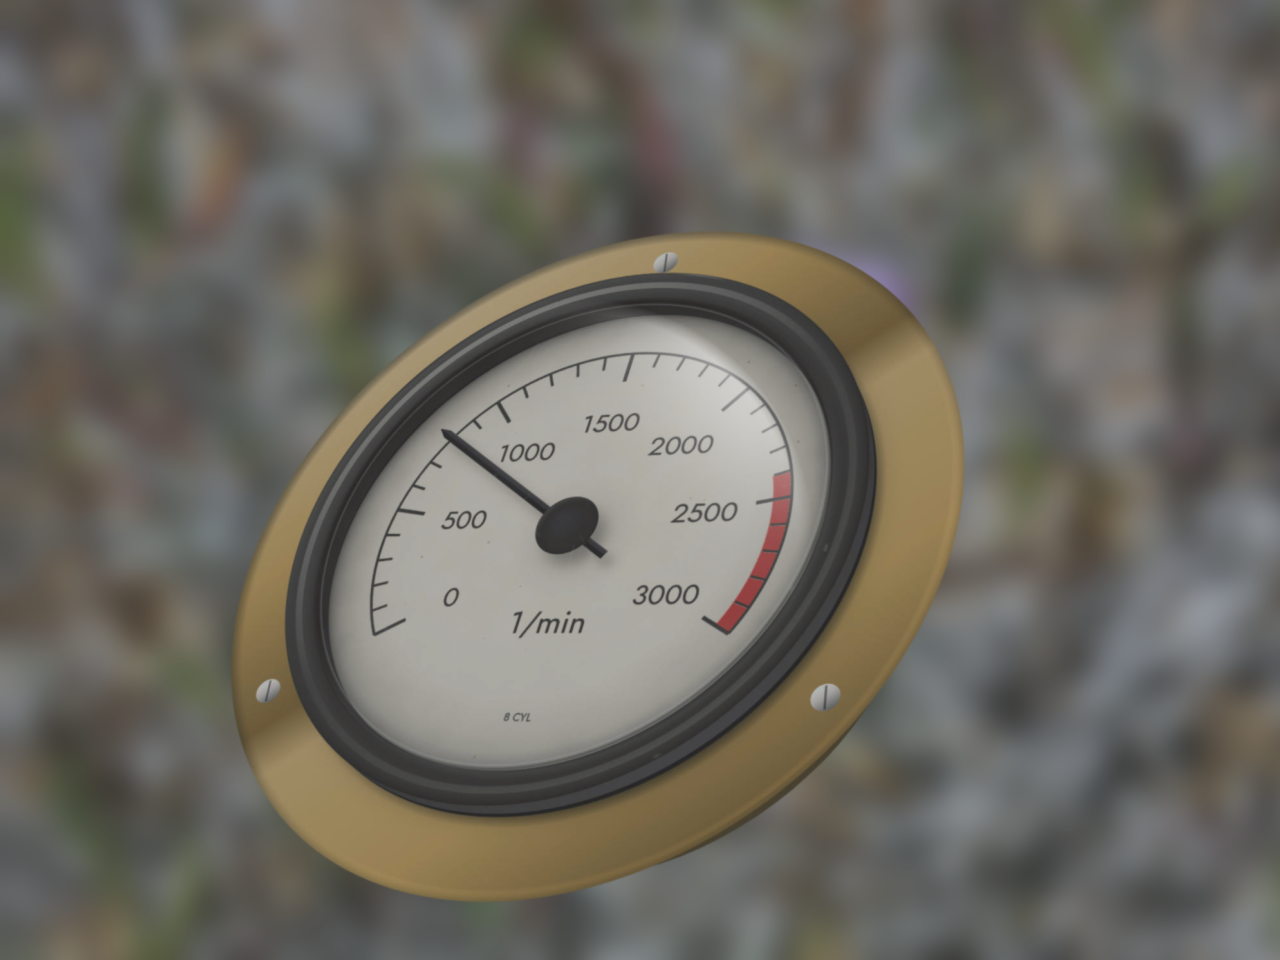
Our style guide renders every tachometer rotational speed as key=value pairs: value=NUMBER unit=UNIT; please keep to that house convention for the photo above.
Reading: value=800 unit=rpm
